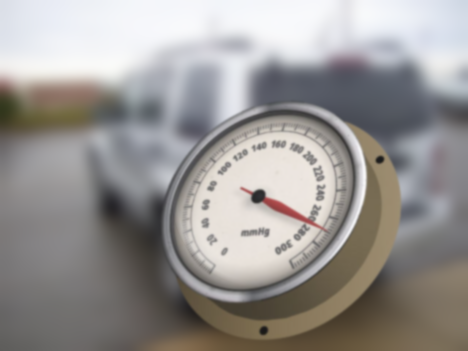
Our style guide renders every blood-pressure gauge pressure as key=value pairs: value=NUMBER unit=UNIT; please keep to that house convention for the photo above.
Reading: value=270 unit=mmHg
